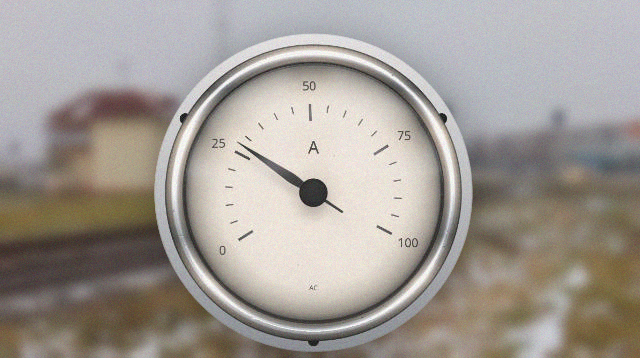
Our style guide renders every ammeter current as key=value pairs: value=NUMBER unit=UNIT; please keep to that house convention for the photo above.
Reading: value=27.5 unit=A
